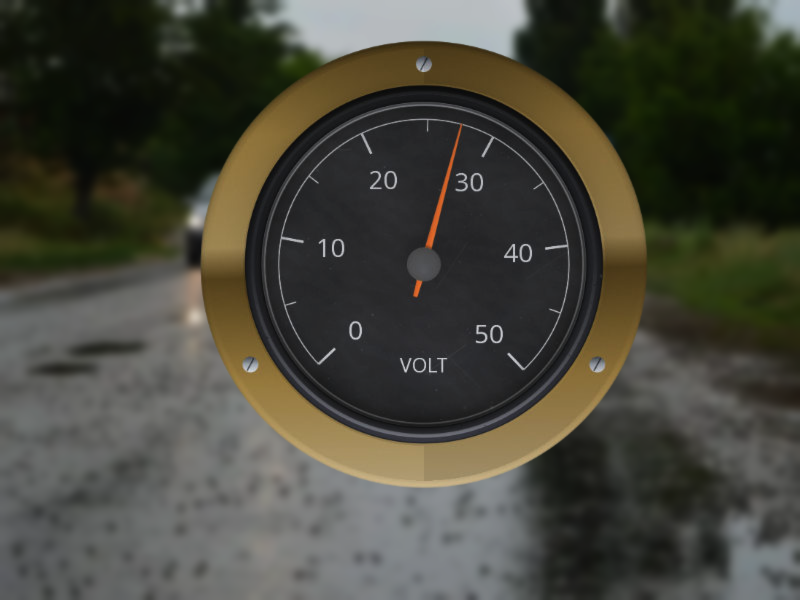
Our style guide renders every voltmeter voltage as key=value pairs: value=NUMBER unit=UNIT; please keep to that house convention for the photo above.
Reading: value=27.5 unit=V
